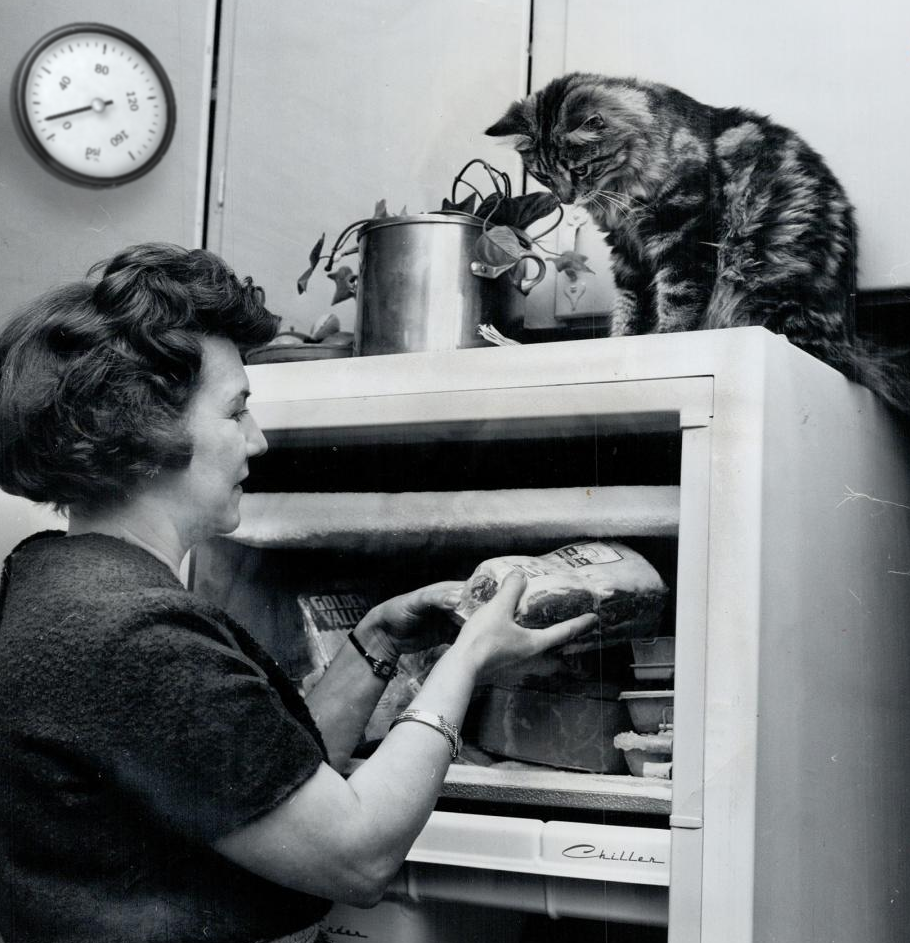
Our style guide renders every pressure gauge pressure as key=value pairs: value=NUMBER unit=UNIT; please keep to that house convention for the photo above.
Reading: value=10 unit=psi
